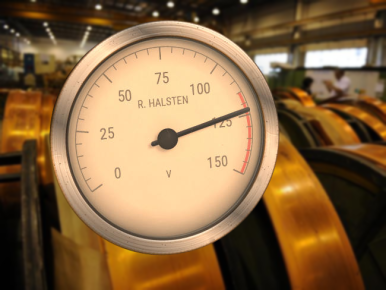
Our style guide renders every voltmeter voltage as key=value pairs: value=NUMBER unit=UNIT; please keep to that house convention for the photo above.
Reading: value=122.5 unit=V
